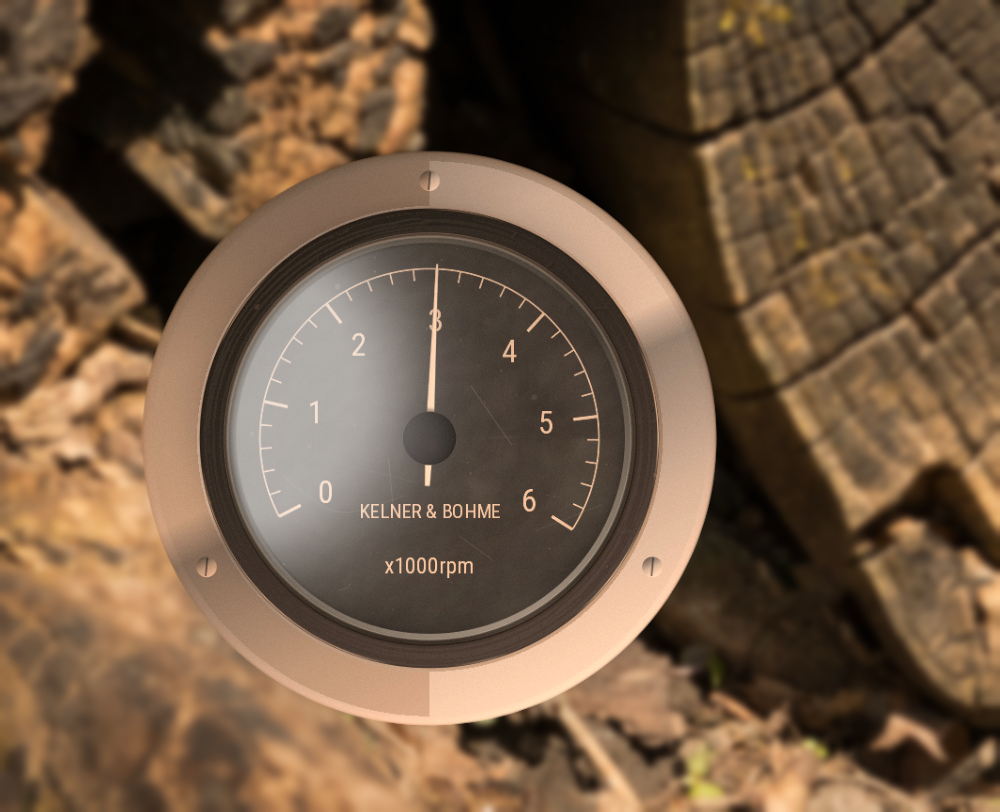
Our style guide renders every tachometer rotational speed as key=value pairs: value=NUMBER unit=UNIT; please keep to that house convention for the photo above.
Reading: value=3000 unit=rpm
